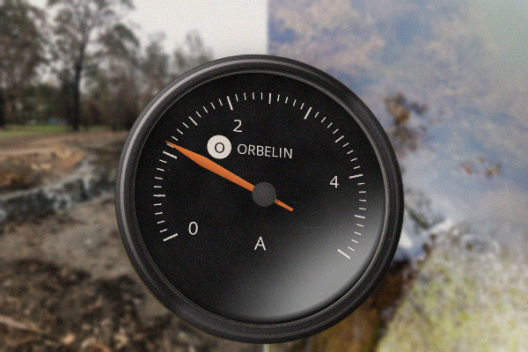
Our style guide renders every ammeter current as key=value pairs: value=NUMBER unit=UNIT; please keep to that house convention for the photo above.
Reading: value=1.1 unit=A
